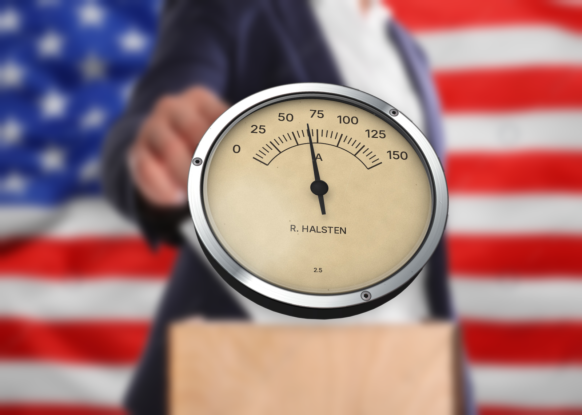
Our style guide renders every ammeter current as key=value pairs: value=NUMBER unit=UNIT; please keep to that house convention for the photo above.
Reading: value=65 unit=A
